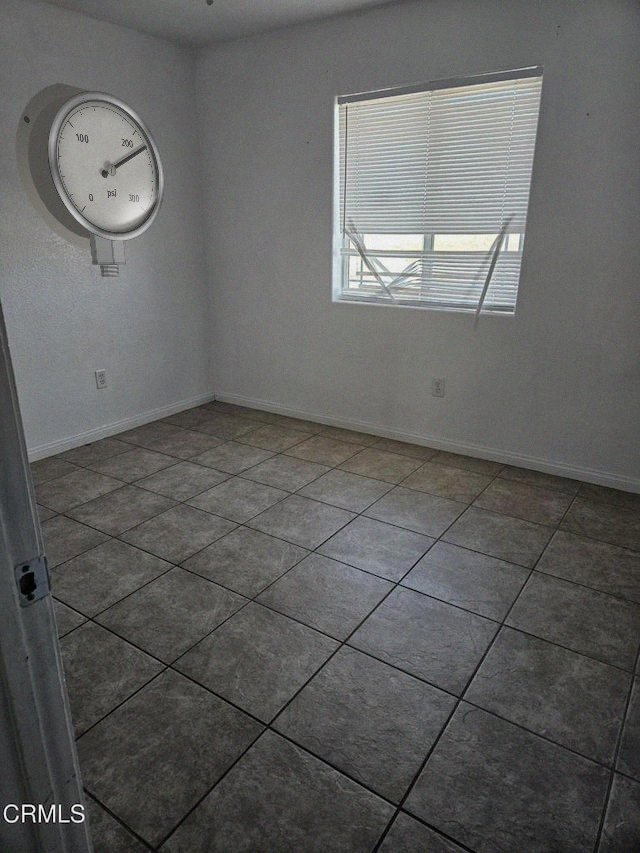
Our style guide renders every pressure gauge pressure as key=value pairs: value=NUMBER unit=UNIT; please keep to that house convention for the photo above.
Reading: value=220 unit=psi
